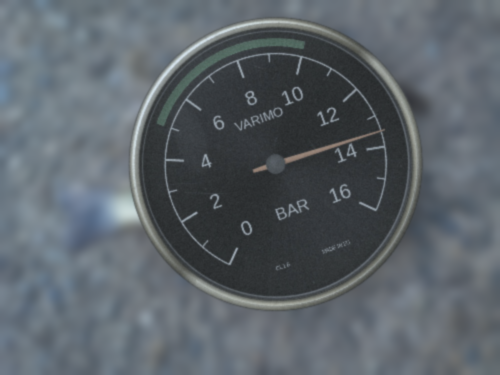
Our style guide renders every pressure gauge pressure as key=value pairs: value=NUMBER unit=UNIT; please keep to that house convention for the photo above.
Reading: value=13.5 unit=bar
